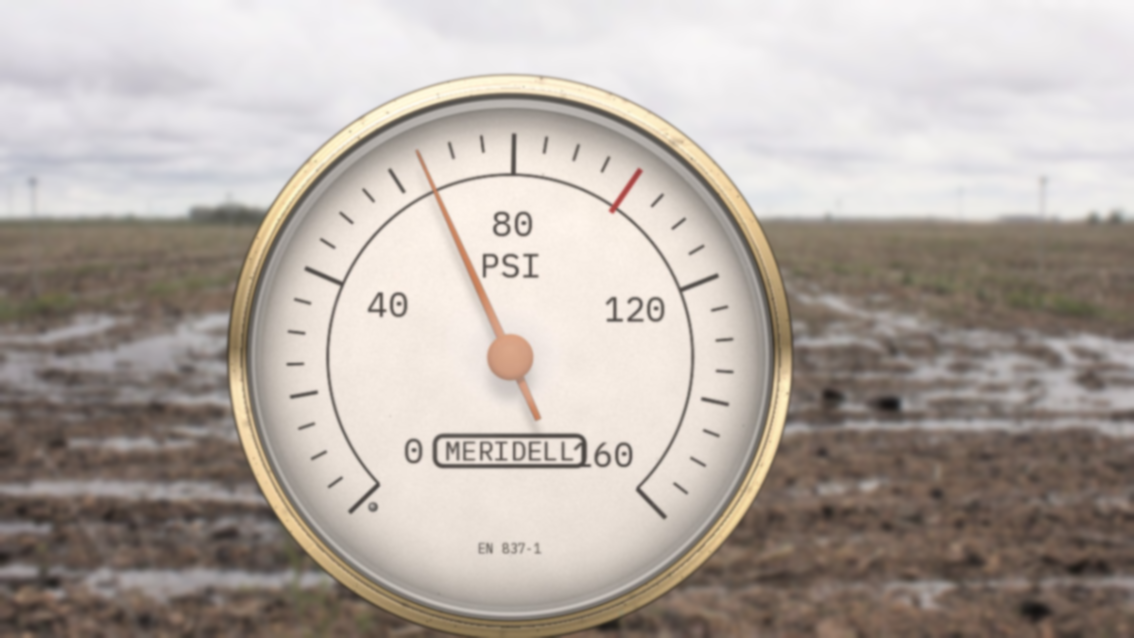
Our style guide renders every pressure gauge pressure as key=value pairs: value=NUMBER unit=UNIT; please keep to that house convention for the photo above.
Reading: value=65 unit=psi
